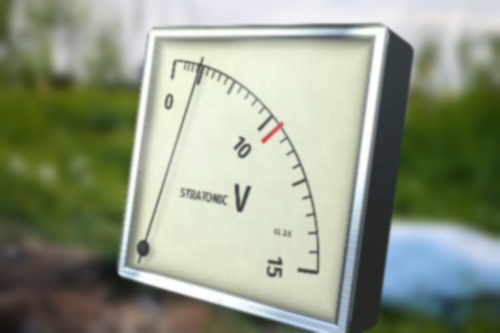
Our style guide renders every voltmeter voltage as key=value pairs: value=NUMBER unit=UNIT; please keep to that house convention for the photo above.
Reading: value=5 unit=V
